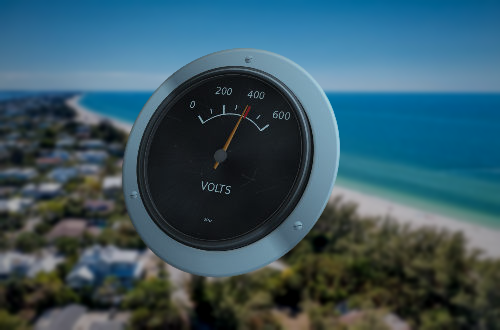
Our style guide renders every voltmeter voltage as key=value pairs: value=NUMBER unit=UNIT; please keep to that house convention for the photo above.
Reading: value=400 unit=V
